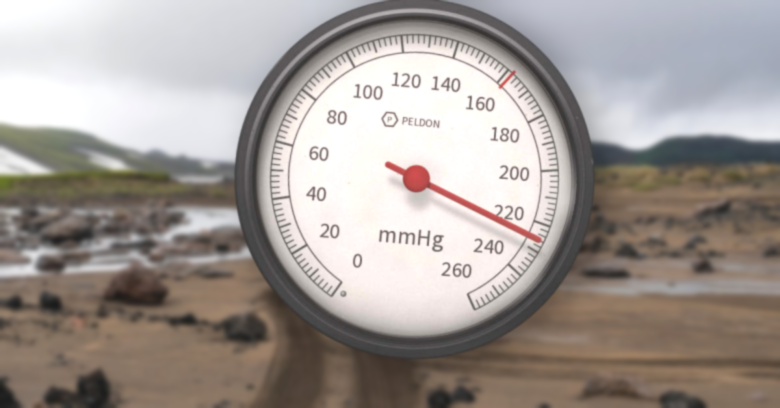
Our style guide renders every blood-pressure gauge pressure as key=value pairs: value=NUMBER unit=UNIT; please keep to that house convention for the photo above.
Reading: value=226 unit=mmHg
